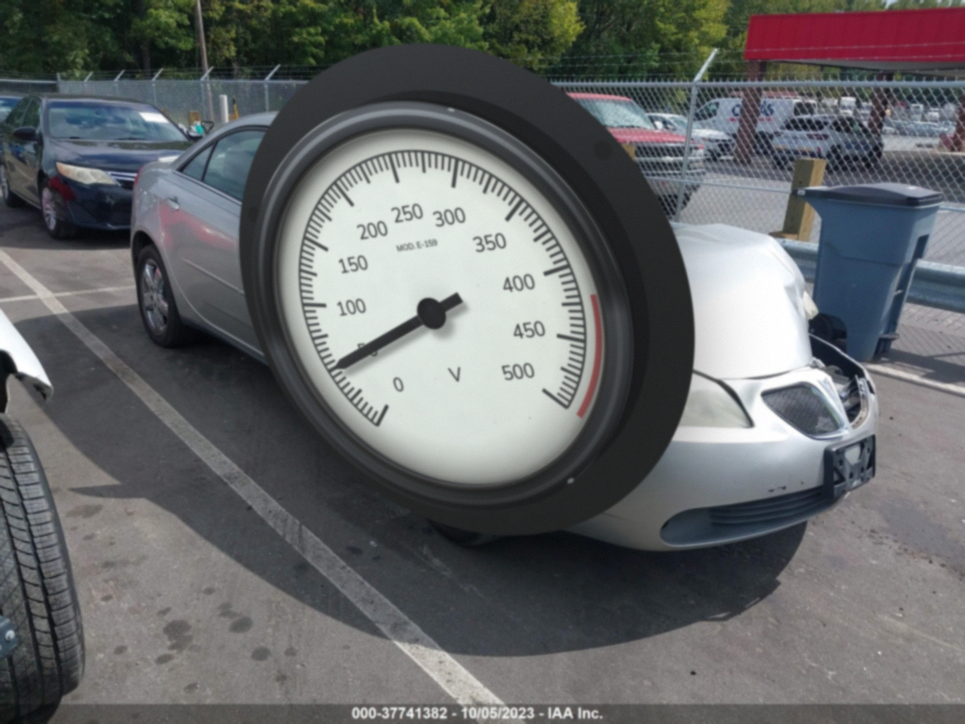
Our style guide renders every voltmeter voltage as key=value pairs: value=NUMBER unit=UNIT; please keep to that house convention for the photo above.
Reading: value=50 unit=V
